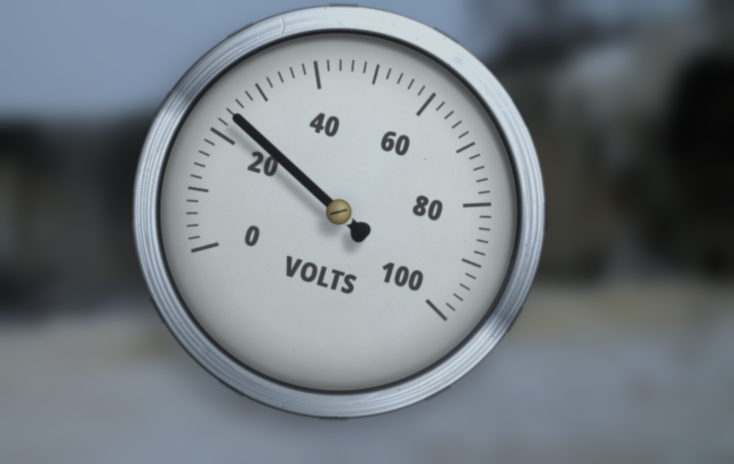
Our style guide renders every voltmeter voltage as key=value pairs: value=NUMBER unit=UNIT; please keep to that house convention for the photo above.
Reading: value=24 unit=V
